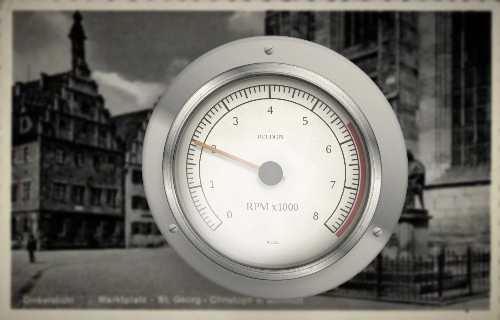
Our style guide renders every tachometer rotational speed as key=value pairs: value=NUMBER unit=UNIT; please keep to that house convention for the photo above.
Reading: value=2000 unit=rpm
